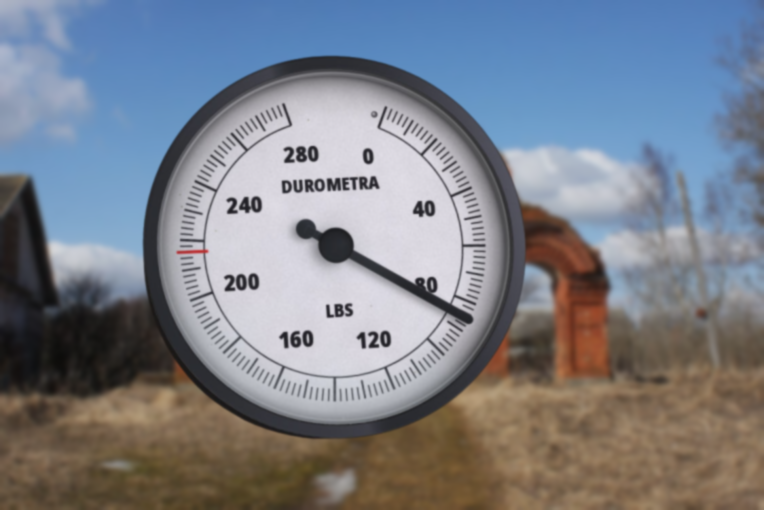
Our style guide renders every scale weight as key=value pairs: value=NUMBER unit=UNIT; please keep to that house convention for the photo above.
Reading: value=86 unit=lb
